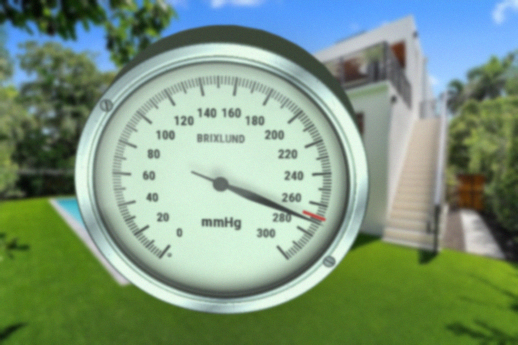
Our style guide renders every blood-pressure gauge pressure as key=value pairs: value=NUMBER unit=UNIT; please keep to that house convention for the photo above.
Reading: value=270 unit=mmHg
